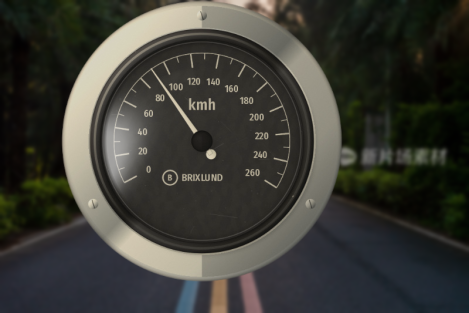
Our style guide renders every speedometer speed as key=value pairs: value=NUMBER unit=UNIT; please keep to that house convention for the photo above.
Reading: value=90 unit=km/h
